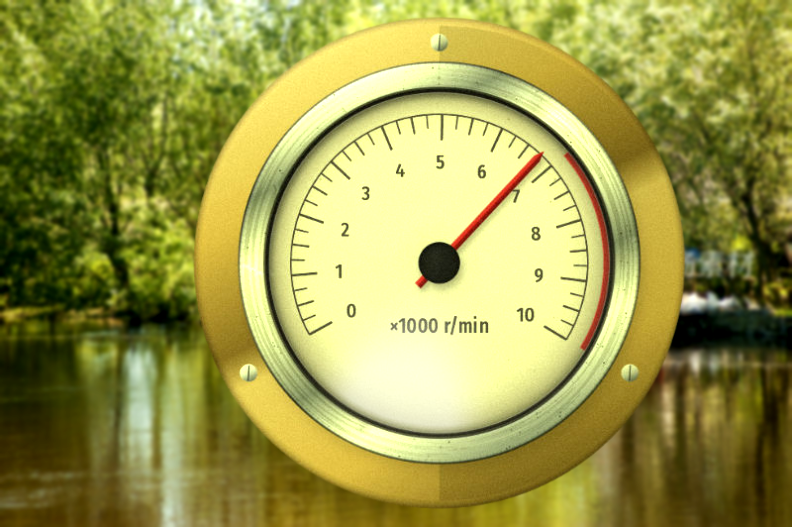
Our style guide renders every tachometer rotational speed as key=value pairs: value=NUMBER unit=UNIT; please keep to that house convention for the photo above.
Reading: value=6750 unit=rpm
